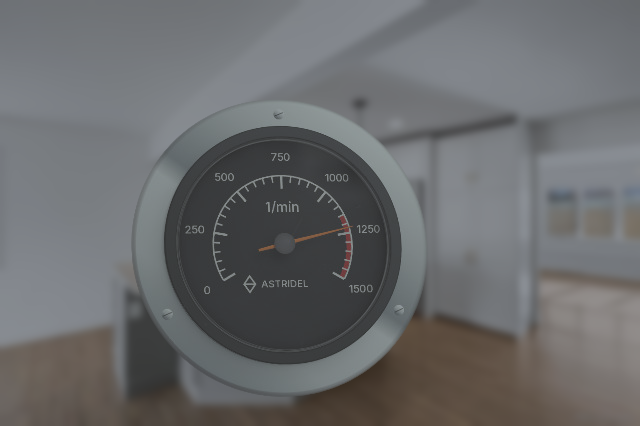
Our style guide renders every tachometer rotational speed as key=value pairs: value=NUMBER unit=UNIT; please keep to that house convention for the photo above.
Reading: value=1225 unit=rpm
